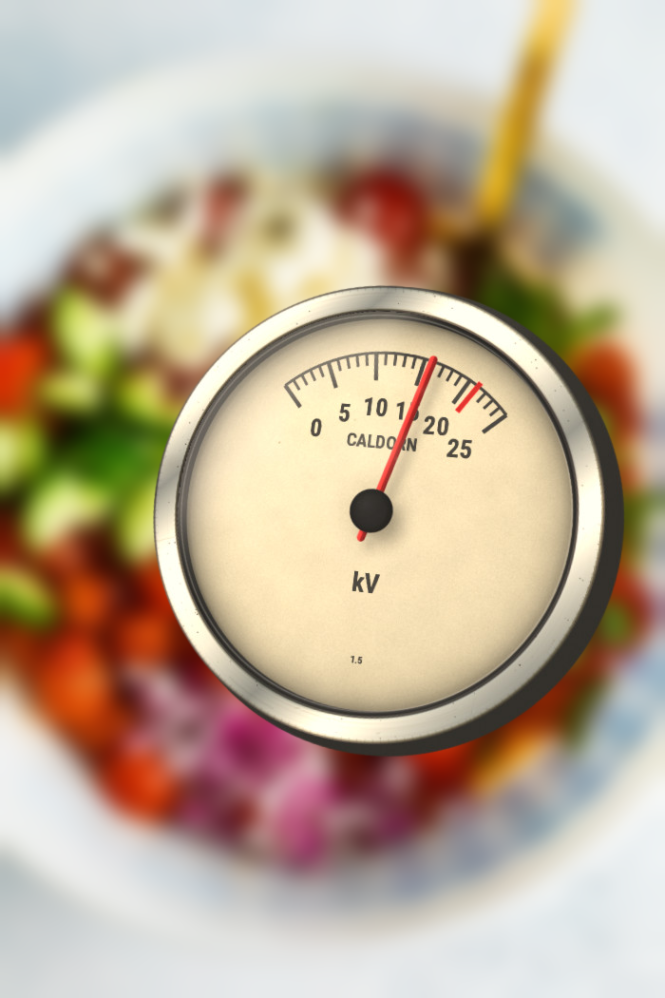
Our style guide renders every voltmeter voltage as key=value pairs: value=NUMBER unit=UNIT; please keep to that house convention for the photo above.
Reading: value=16 unit=kV
